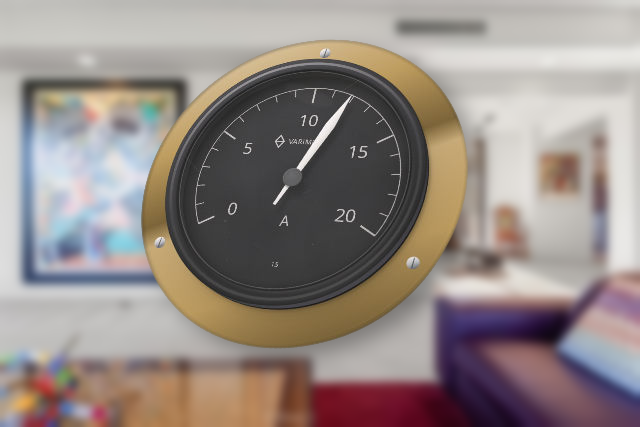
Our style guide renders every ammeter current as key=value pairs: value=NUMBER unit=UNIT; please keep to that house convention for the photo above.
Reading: value=12 unit=A
